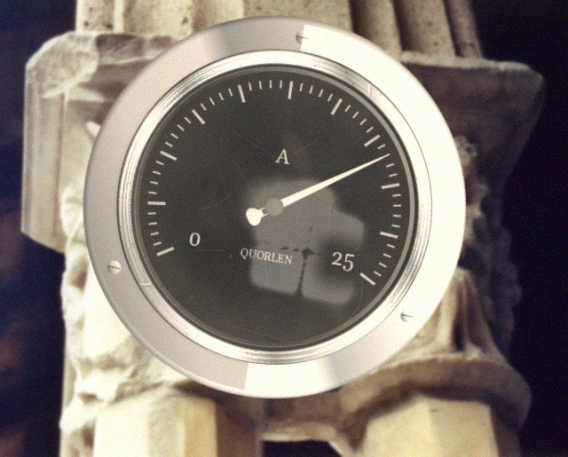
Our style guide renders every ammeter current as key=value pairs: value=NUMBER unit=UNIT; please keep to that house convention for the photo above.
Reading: value=18.5 unit=A
